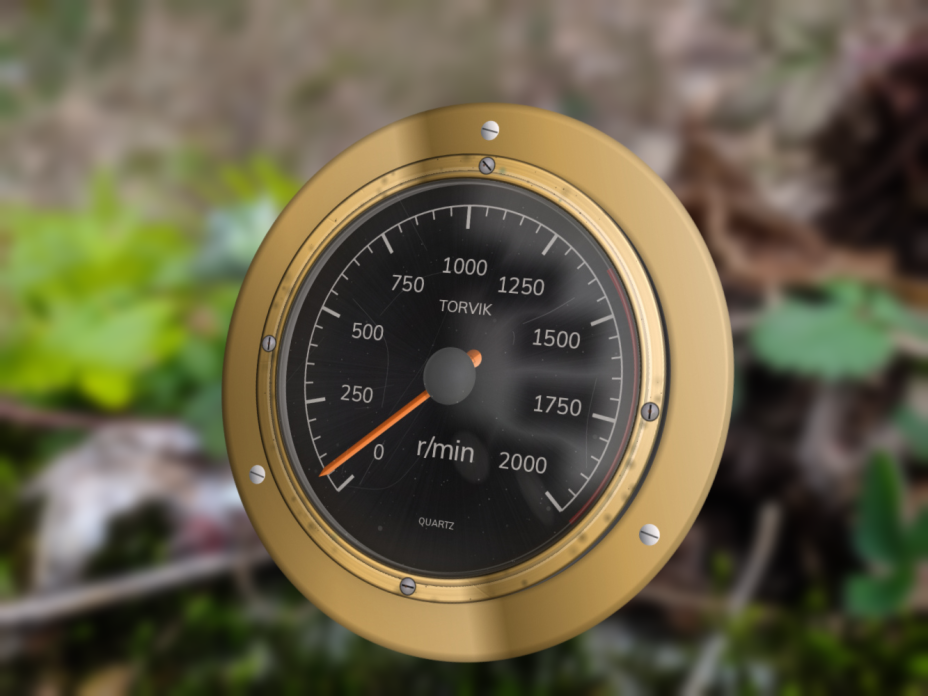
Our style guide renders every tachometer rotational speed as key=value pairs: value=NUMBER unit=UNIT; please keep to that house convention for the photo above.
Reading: value=50 unit=rpm
